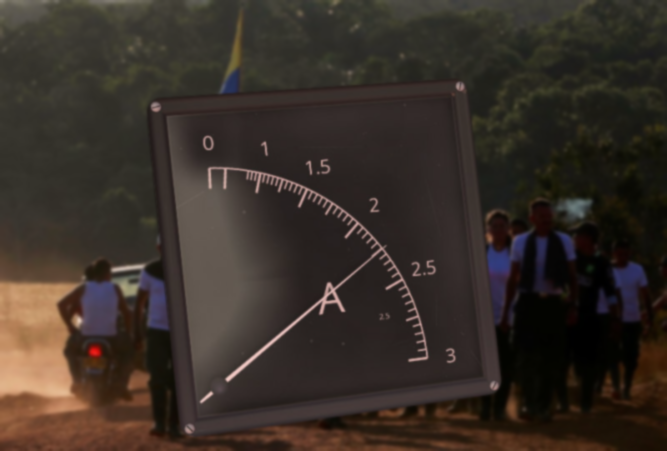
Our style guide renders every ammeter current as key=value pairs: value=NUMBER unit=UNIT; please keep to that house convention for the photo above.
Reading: value=2.25 unit=A
